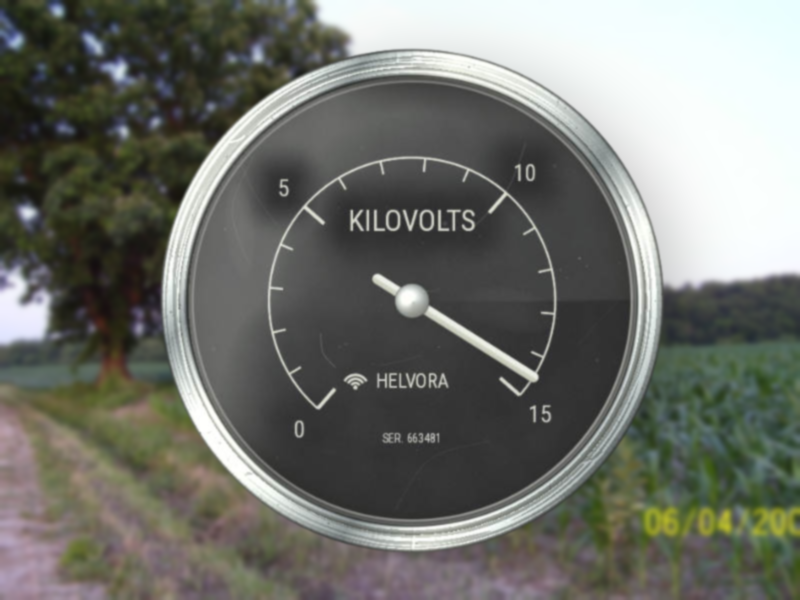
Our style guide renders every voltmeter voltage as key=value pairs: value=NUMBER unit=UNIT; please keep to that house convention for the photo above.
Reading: value=14.5 unit=kV
